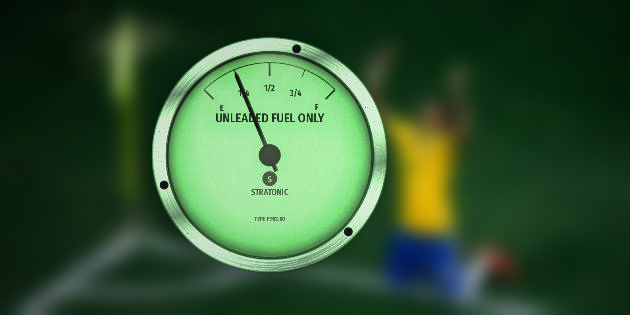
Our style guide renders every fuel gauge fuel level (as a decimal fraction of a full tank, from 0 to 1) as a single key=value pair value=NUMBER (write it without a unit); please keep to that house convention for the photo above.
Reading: value=0.25
